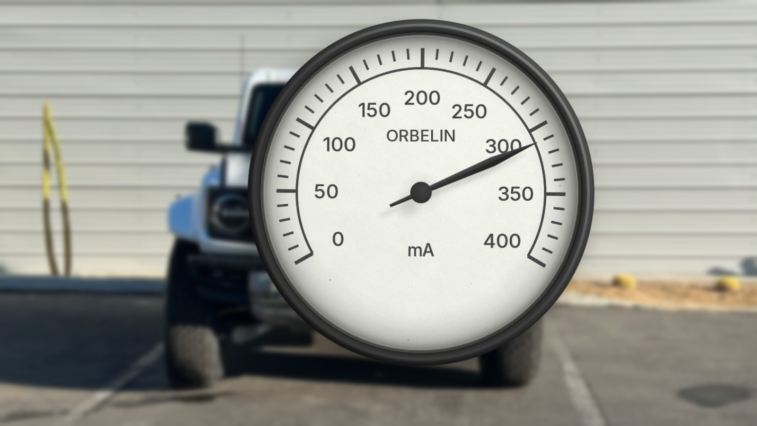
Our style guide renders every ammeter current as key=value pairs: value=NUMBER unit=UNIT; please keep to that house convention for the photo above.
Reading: value=310 unit=mA
